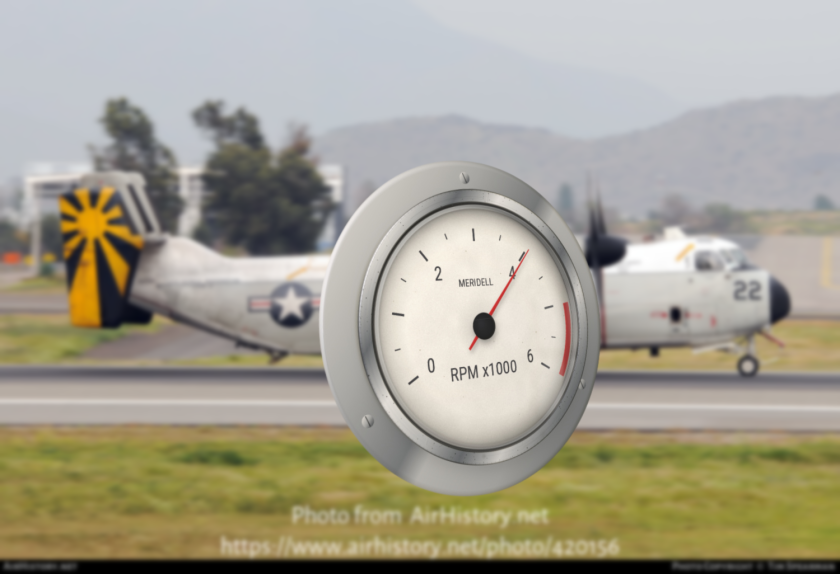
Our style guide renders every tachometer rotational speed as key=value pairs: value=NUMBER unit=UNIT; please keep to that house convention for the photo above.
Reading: value=4000 unit=rpm
